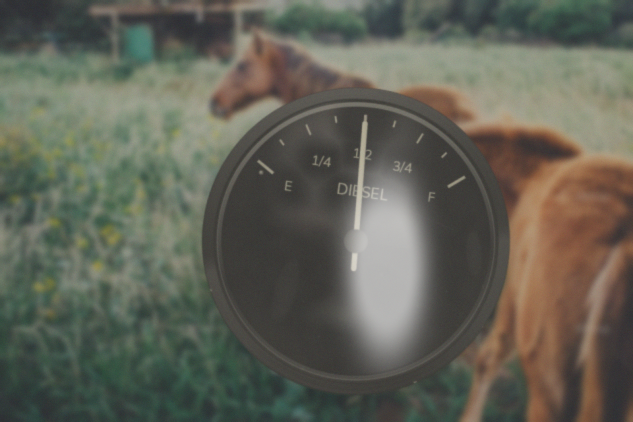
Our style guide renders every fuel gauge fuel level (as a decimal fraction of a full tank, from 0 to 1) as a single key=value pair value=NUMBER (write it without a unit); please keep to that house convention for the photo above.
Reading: value=0.5
